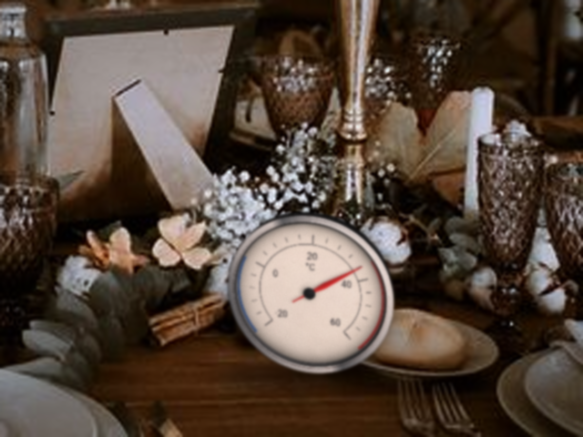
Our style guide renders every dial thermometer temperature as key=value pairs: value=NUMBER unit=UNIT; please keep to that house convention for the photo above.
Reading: value=36 unit=°C
